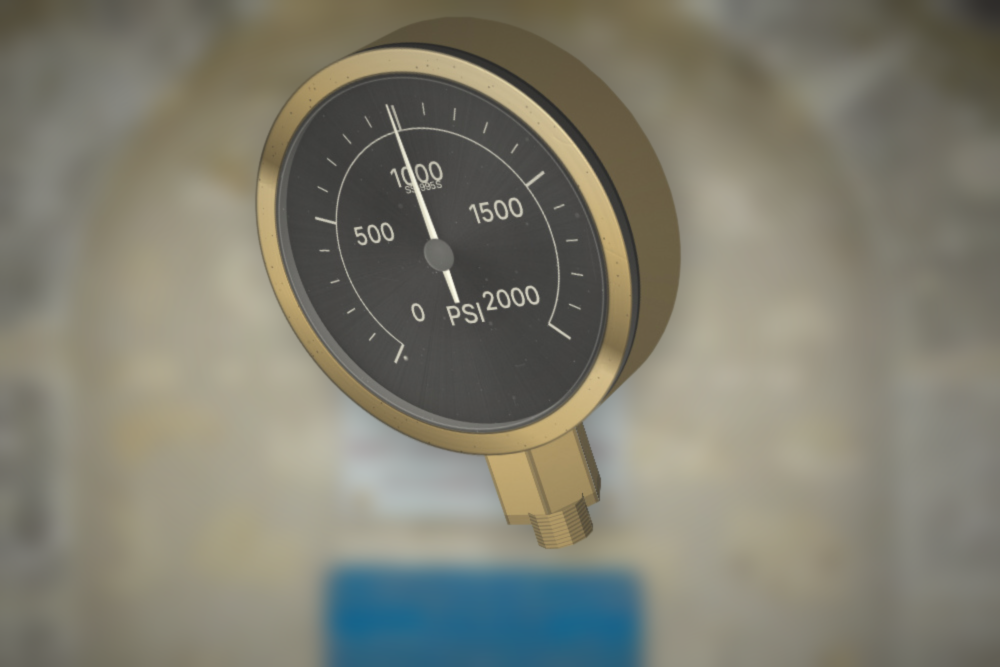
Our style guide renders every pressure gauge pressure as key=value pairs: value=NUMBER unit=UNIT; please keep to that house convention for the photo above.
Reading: value=1000 unit=psi
